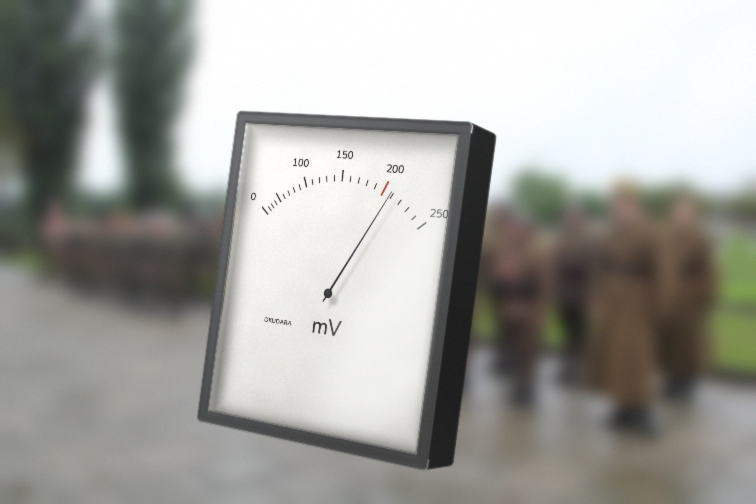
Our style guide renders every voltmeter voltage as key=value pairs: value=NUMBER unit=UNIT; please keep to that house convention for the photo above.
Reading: value=210 unit=mV
